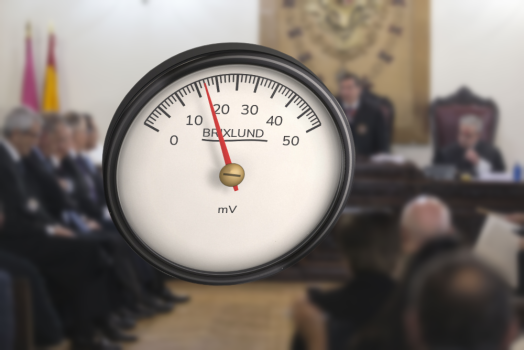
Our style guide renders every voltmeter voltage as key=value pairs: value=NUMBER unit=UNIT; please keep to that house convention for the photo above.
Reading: value=17 unit=mV
